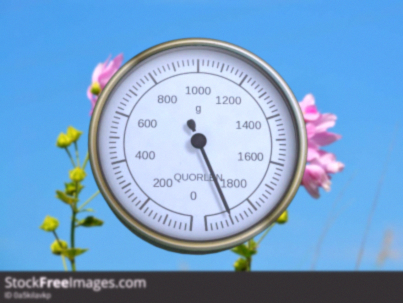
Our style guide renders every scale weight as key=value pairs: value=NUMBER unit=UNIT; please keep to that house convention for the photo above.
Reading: value=1900 unit=g
